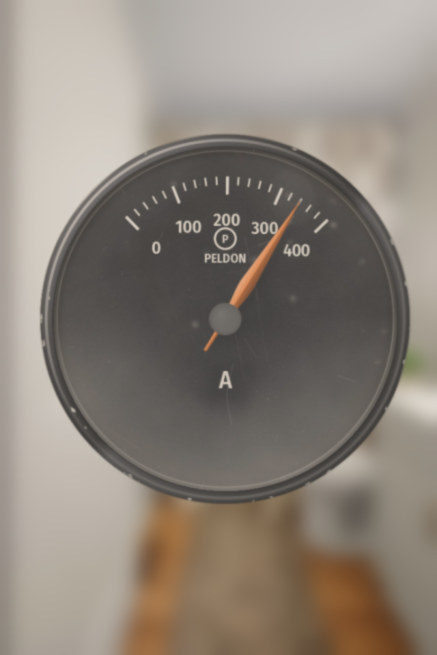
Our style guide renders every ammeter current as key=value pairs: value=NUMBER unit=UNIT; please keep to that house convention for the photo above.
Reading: value=340 unit=A
